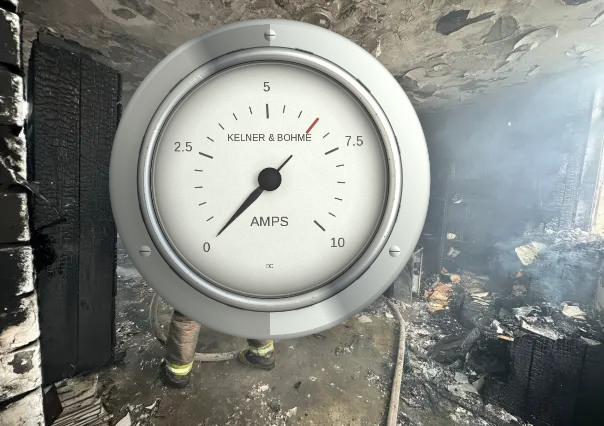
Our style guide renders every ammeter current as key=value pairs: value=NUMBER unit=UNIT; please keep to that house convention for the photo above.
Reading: value=0 unit=A
